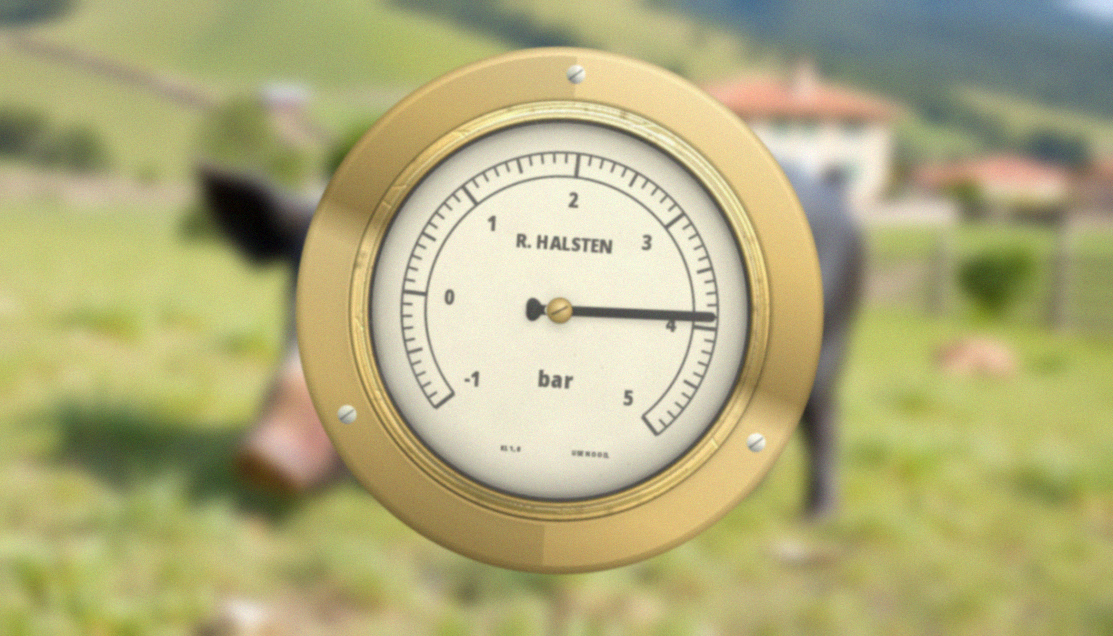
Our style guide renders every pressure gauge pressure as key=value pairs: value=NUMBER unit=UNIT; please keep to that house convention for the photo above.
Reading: value=3.9 unit=bar
